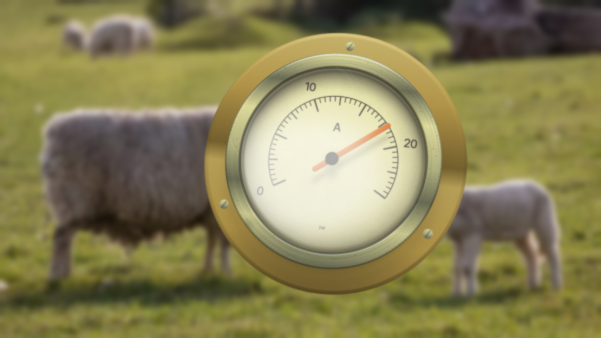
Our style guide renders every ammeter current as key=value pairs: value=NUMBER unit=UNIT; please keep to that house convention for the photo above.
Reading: value=18 unit=A
